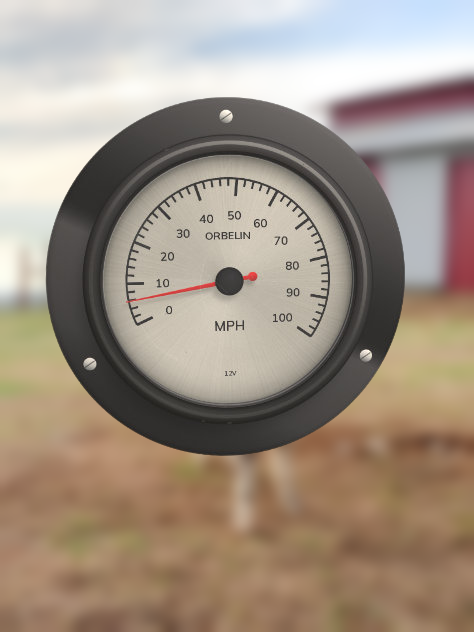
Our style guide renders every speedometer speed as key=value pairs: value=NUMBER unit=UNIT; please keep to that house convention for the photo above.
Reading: value=6 unit=mph
